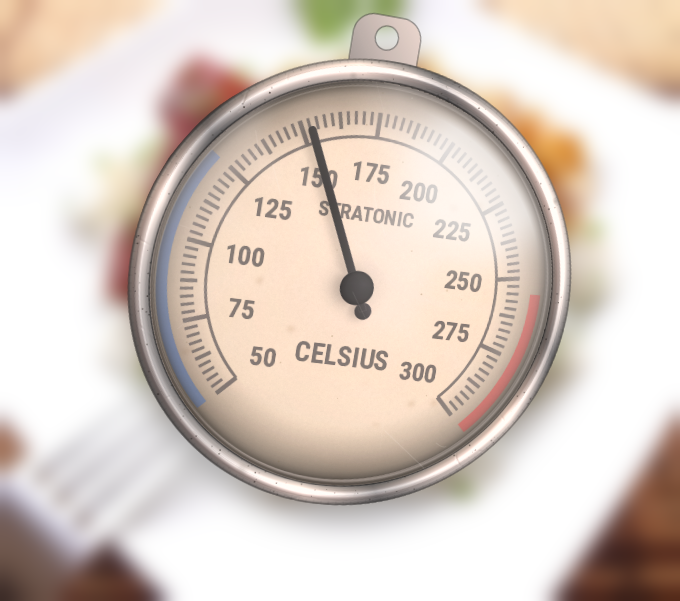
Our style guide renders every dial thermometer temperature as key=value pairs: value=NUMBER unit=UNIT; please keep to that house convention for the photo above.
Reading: value=152.5 unit=°C
